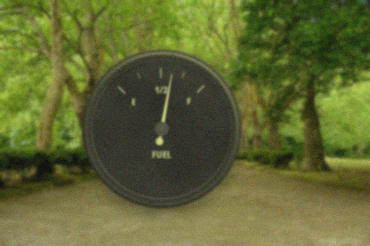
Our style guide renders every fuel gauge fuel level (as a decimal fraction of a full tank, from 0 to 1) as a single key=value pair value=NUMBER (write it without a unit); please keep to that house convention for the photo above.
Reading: value=0.625
